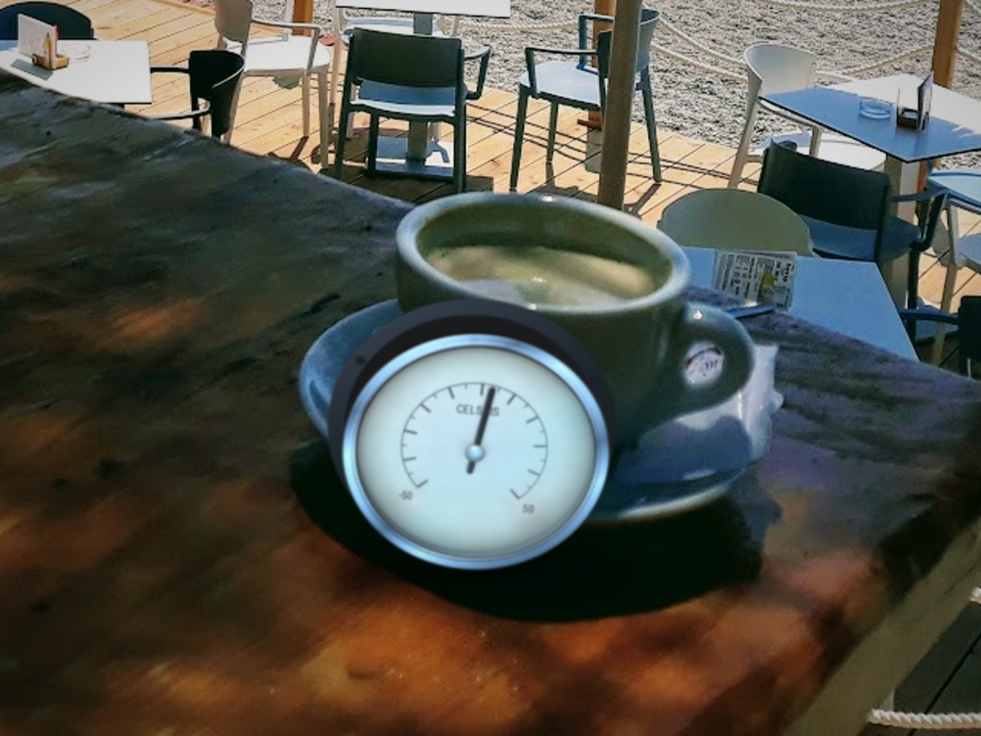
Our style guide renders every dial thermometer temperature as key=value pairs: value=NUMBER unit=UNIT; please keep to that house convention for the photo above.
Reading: value=2.5 unit=°C
